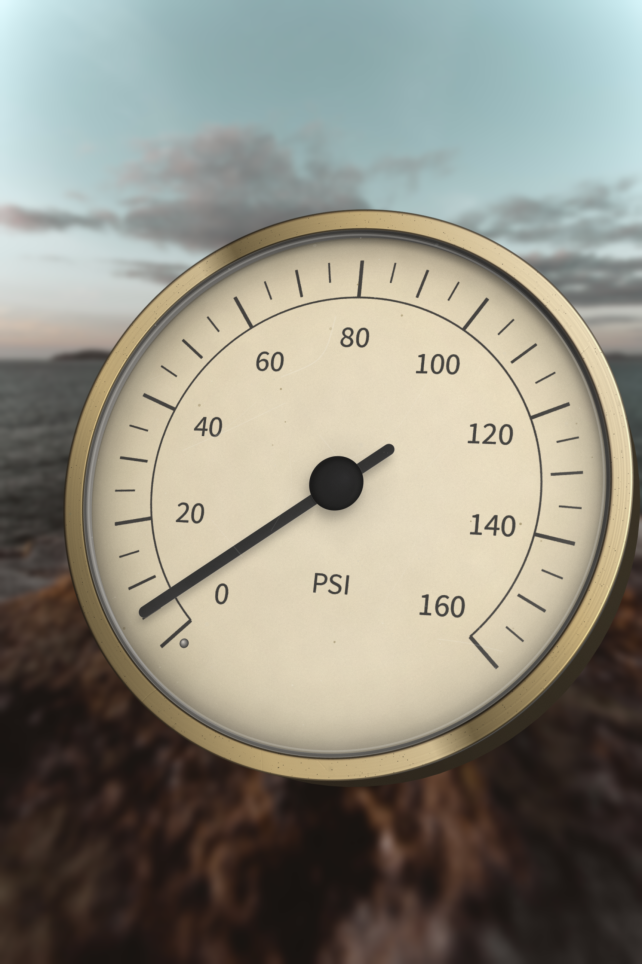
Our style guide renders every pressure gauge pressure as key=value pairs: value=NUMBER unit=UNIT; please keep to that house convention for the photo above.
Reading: value=5 unit=psi
